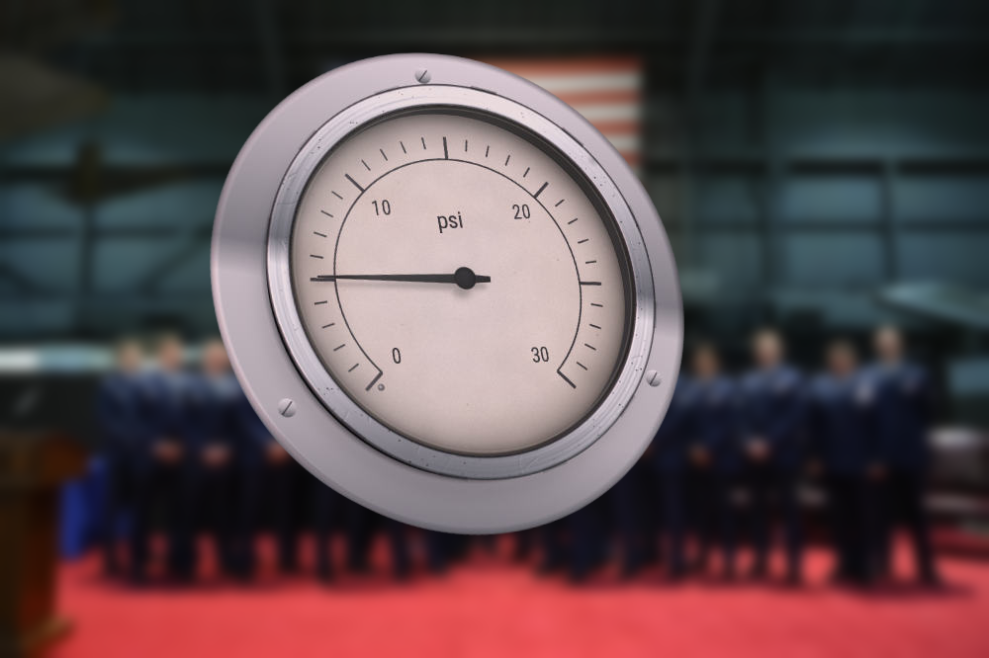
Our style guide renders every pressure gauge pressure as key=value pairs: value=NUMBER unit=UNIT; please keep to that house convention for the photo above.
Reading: value=5 unit=psi
